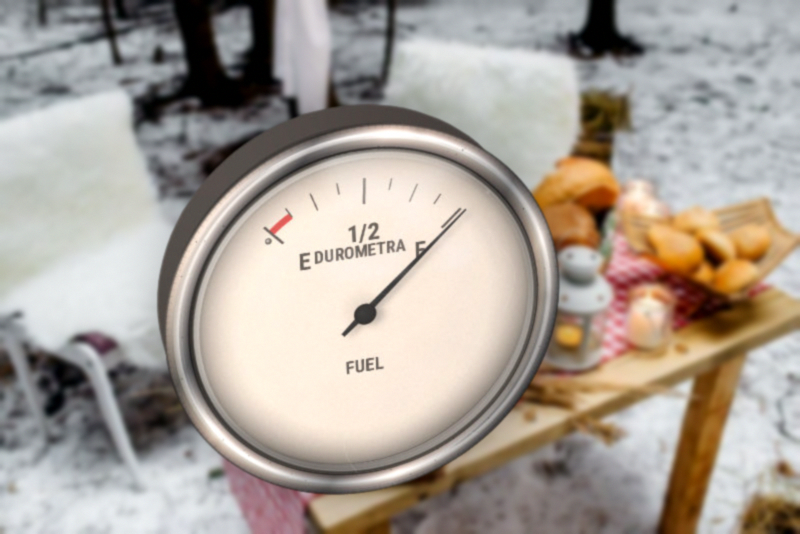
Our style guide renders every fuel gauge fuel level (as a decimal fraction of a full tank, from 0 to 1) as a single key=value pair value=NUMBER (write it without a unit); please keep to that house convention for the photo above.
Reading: value=1
